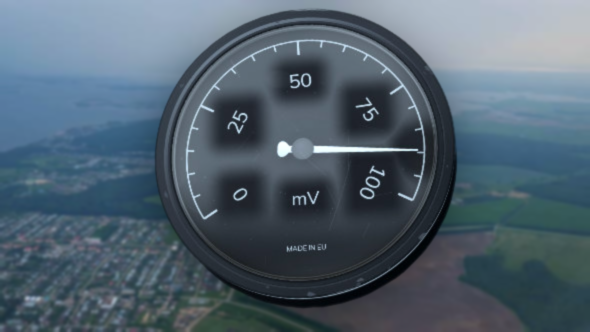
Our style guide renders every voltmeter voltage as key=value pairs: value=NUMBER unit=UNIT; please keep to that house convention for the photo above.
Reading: value=90 unit=mV
